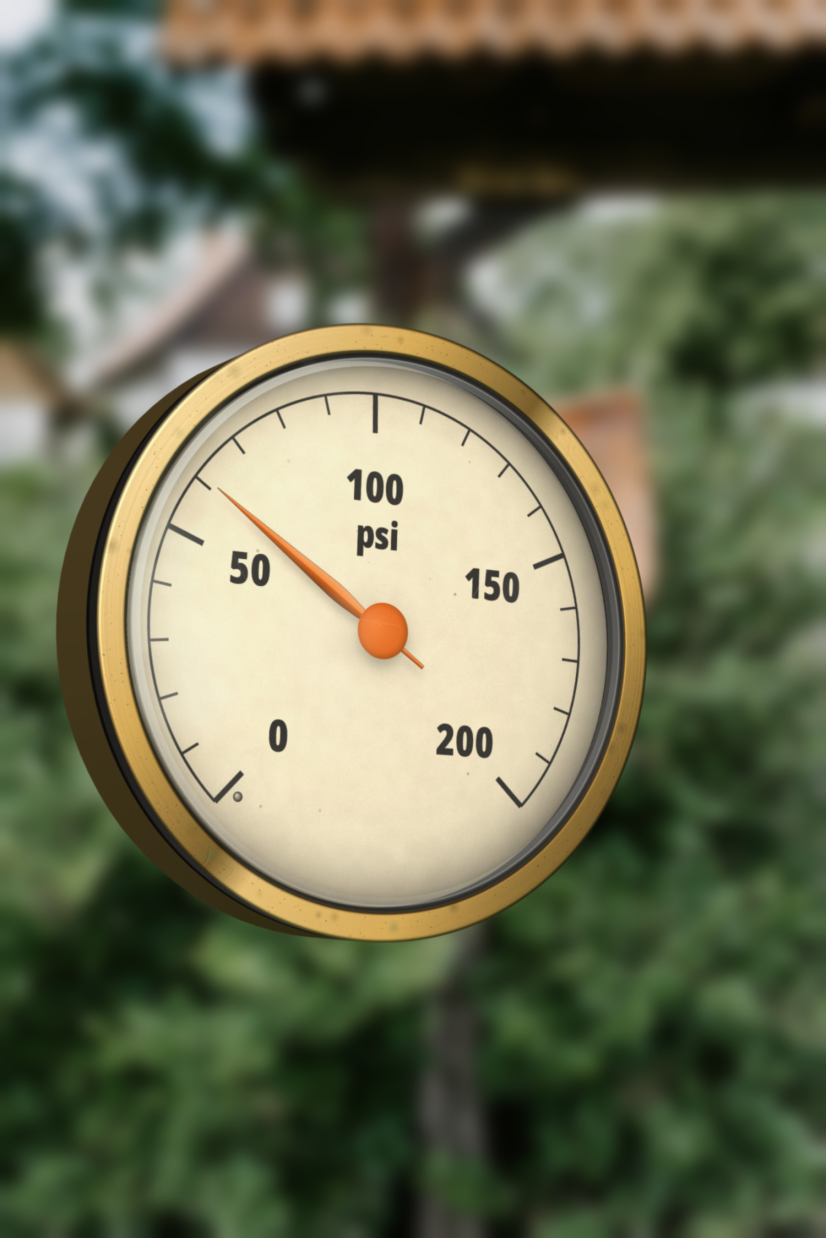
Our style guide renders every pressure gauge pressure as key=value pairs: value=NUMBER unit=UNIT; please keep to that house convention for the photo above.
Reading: value=60 unit=psi
